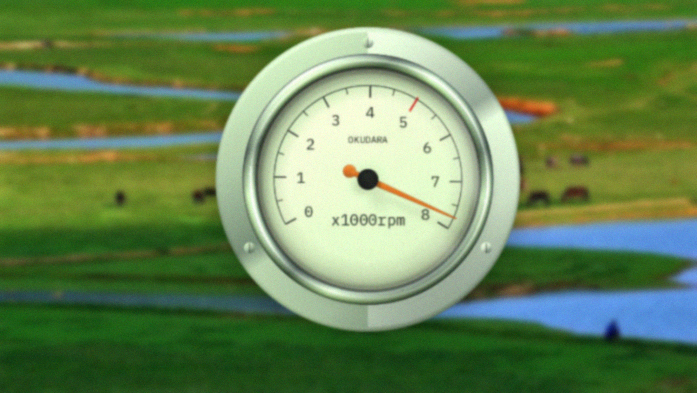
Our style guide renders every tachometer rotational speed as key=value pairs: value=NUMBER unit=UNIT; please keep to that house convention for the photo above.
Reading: value=7750 unit=rpm
